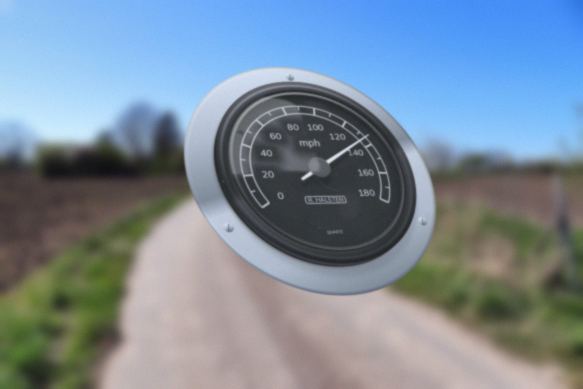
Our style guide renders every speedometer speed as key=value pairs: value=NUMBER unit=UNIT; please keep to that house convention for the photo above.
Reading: value=135 unit=mph
